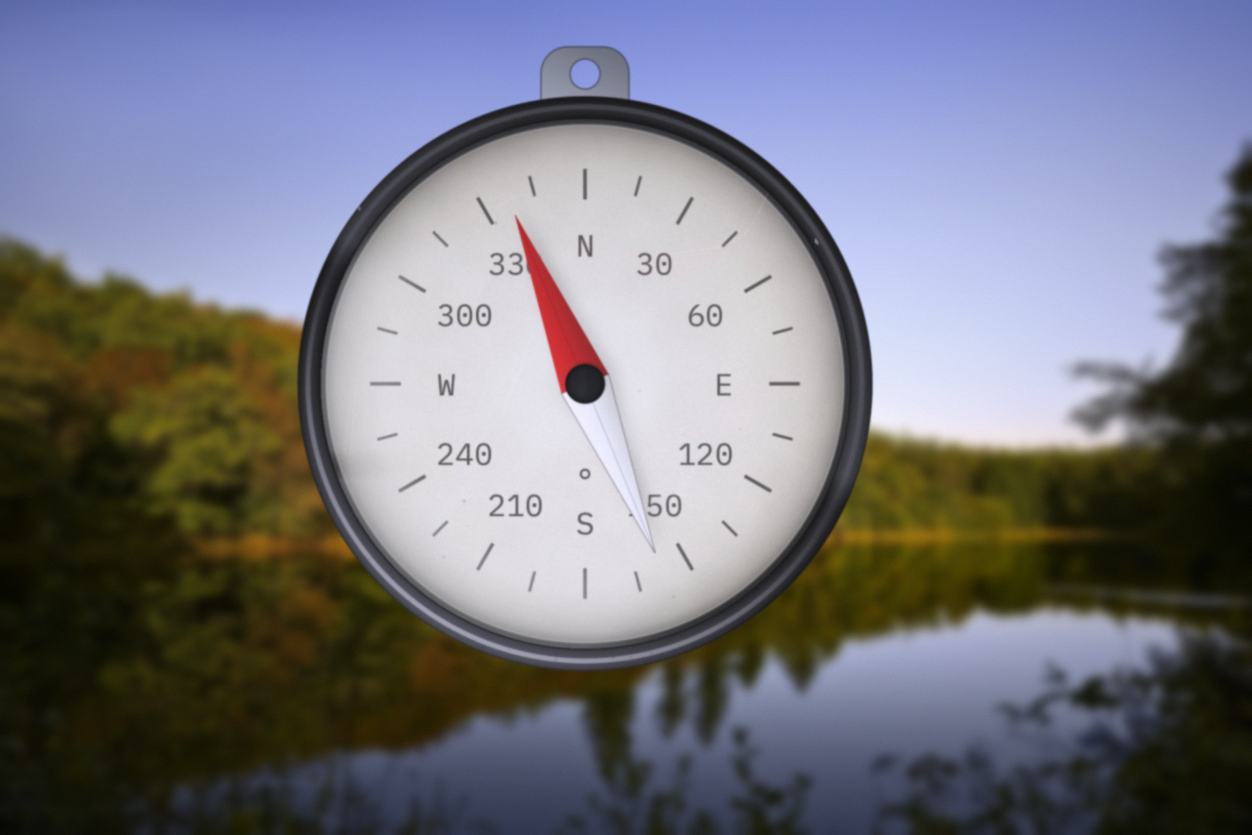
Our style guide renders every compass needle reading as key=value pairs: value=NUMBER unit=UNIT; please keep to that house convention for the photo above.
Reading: value=337.5 unit=°
